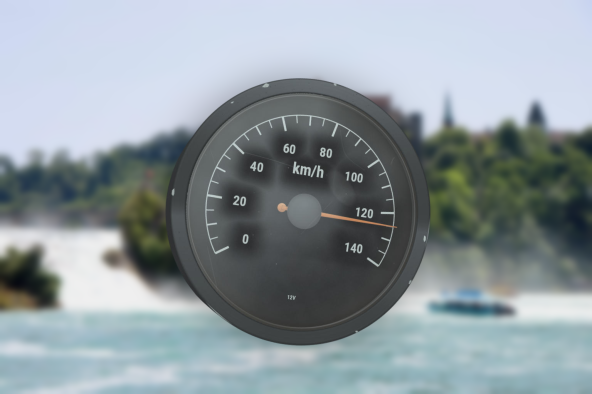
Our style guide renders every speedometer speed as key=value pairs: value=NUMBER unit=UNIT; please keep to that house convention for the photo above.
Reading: value=125 unit=km/h
